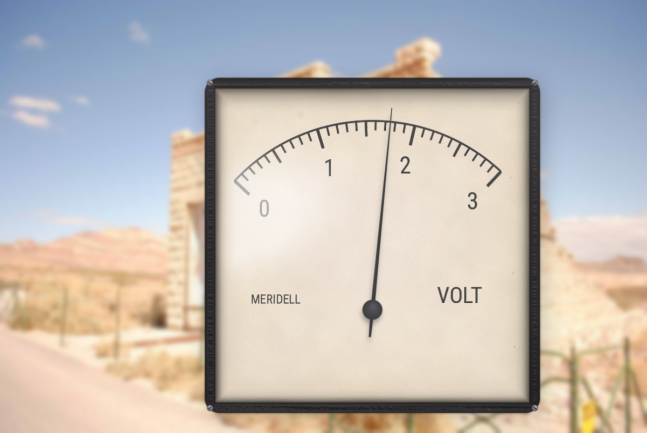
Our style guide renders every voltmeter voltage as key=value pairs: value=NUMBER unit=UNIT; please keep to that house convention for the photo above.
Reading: value=1.75 unit=V
